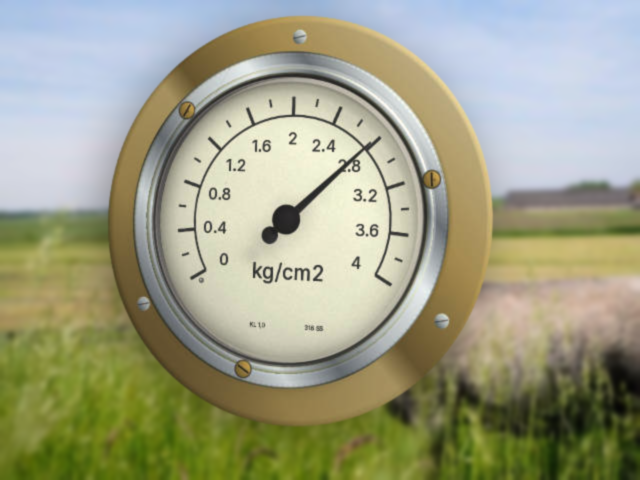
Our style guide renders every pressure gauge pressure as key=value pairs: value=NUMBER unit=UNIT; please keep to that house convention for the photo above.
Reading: value=2.8 unit=kg/cm²
